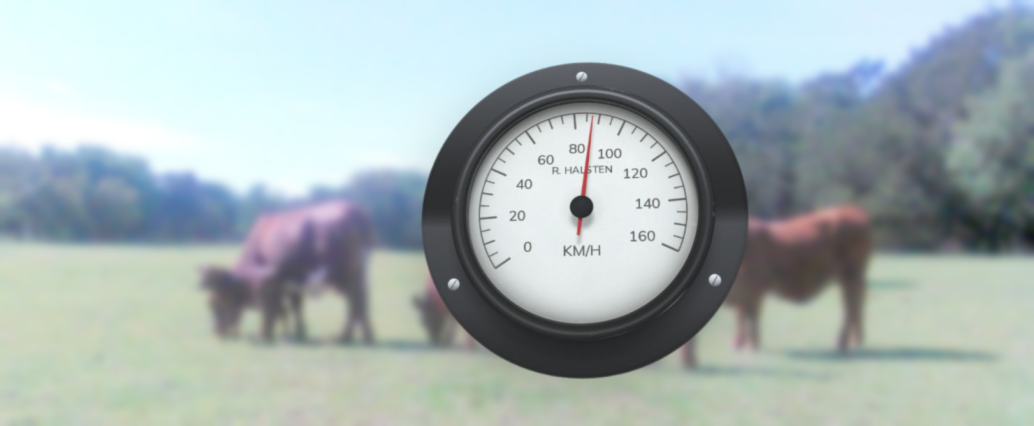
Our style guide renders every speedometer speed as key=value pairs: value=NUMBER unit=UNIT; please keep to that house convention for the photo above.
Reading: value=87.5 unit=km/h
